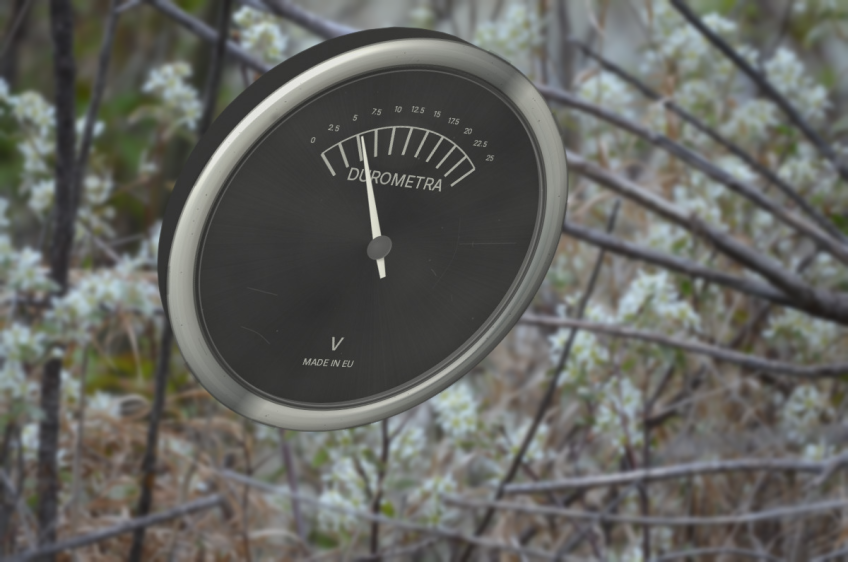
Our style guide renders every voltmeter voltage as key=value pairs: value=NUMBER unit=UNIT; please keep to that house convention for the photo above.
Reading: value=5 unit=V
